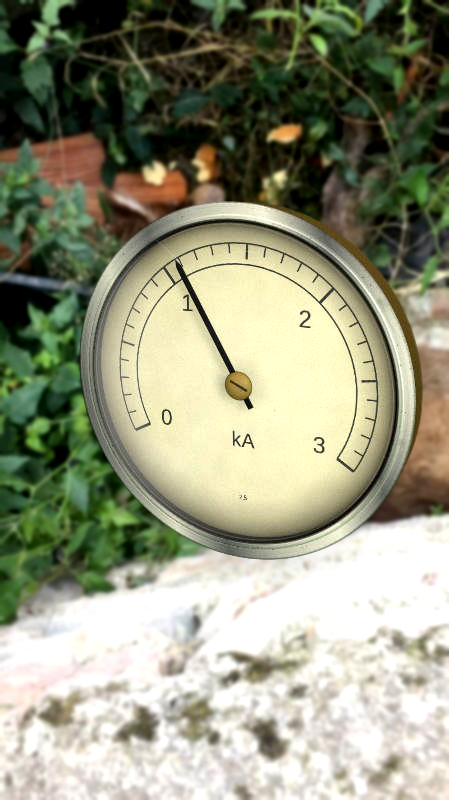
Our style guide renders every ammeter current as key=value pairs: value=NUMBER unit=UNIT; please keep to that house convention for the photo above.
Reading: value=1.1 unit=kA
